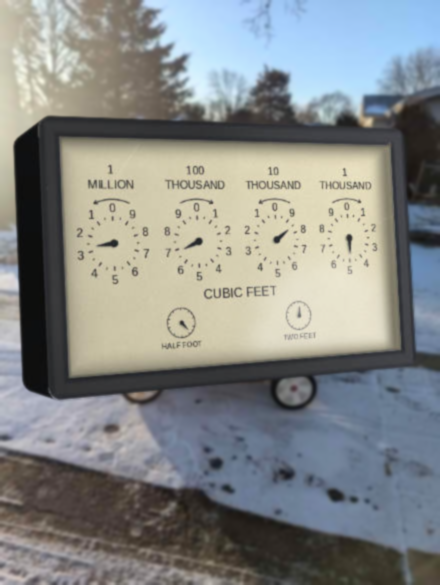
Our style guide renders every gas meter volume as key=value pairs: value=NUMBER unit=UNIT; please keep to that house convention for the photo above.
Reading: value=268500 unit=ft³
